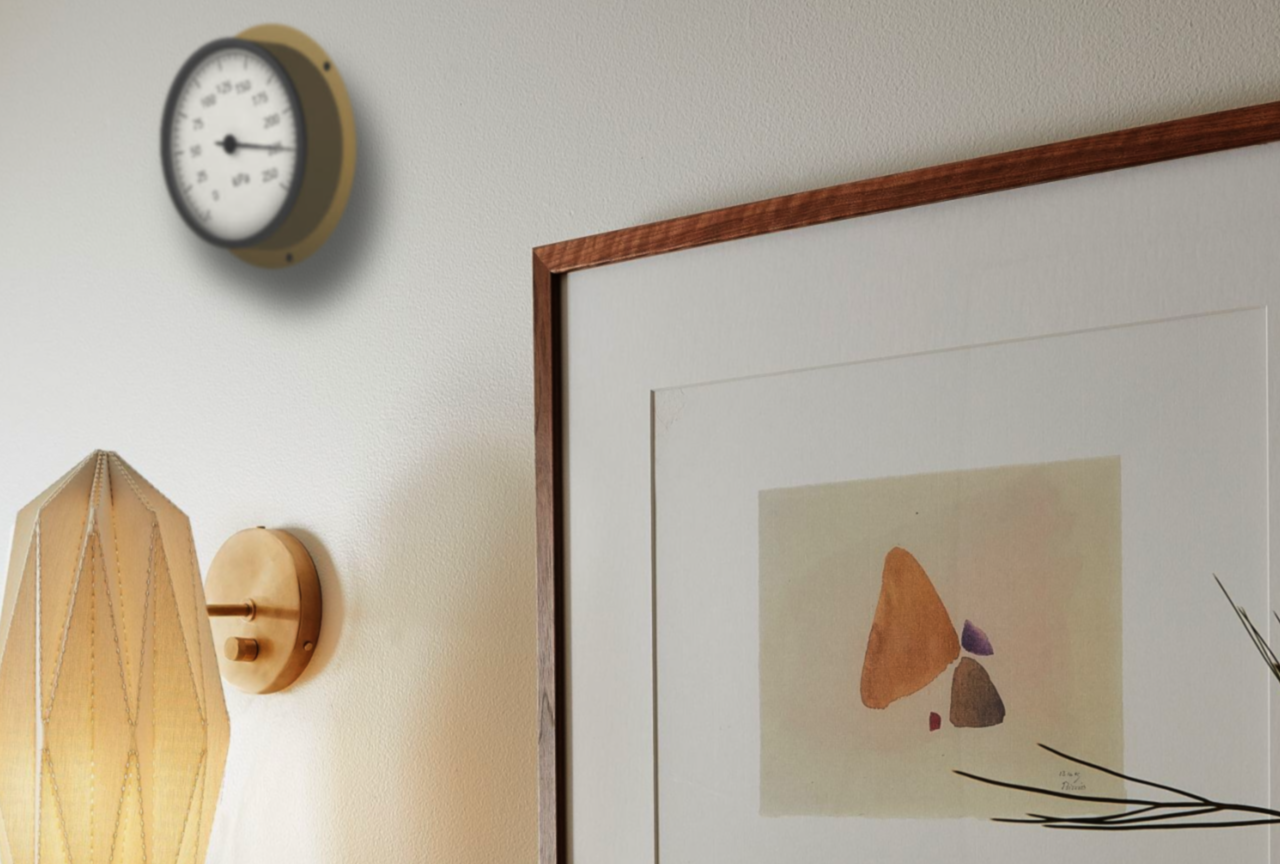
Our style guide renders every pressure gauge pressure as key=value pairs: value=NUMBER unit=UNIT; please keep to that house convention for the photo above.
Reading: value=225 unit=kPa
